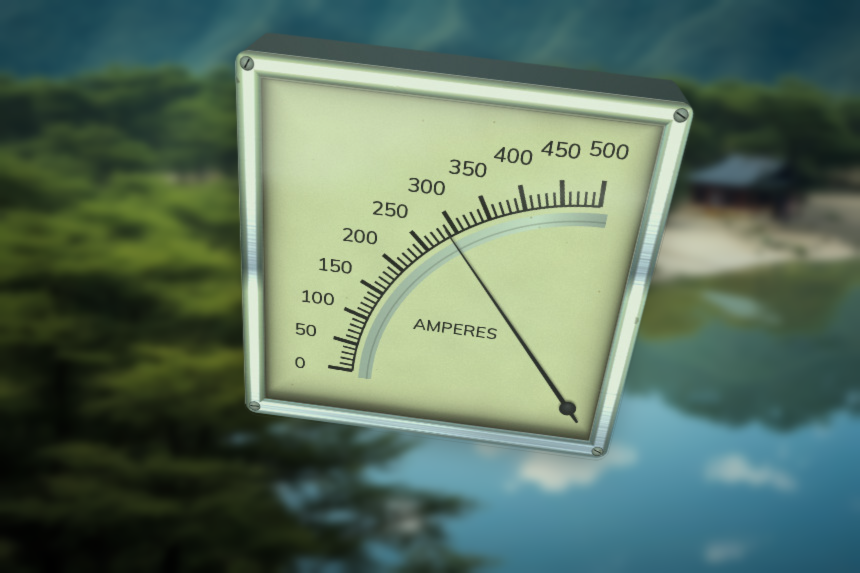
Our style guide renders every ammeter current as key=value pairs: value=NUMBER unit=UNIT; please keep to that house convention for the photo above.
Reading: value=290 unit=A
